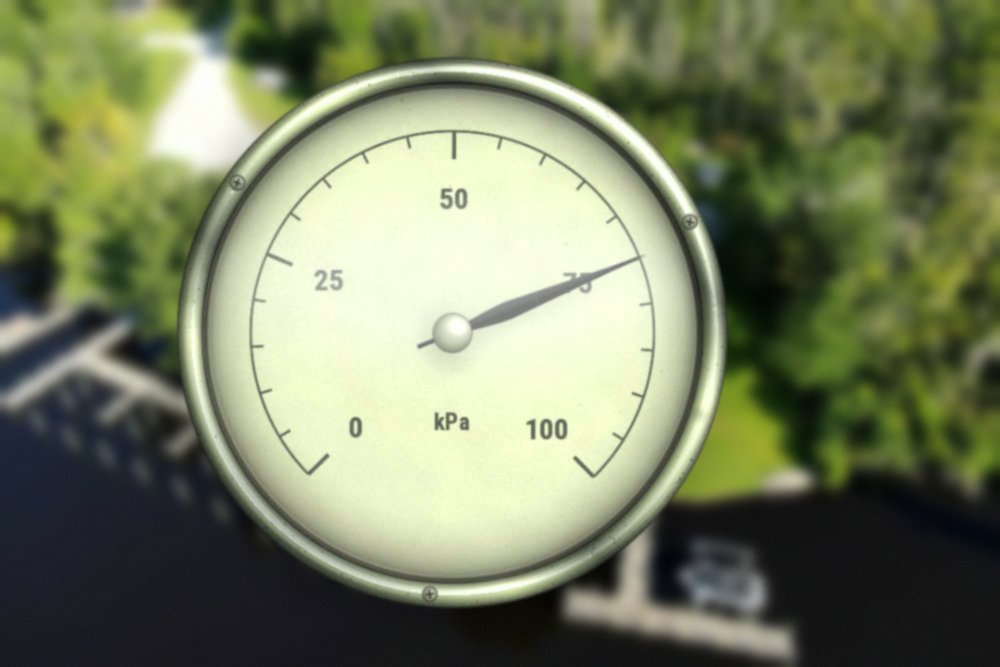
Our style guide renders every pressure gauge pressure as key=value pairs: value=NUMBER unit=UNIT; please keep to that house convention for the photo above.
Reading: value=75 unit=kPa
